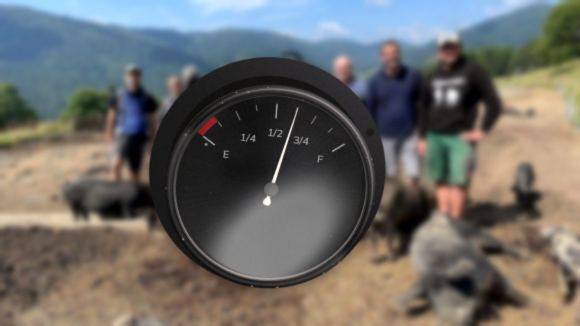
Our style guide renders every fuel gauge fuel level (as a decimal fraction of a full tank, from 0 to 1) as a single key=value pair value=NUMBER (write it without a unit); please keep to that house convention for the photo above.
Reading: value=0.625
